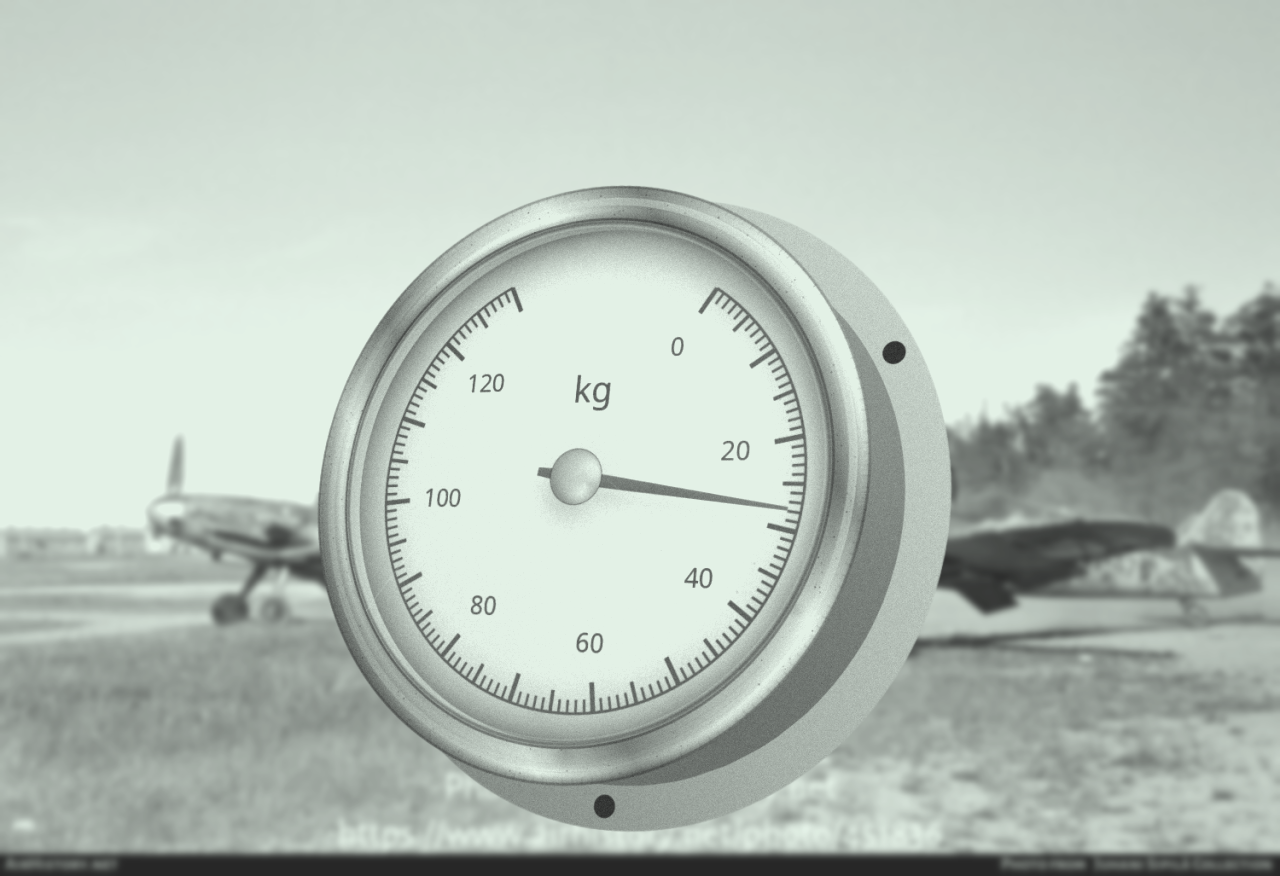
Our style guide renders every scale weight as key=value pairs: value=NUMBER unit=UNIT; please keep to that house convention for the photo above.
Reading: value=28 unit=kg
